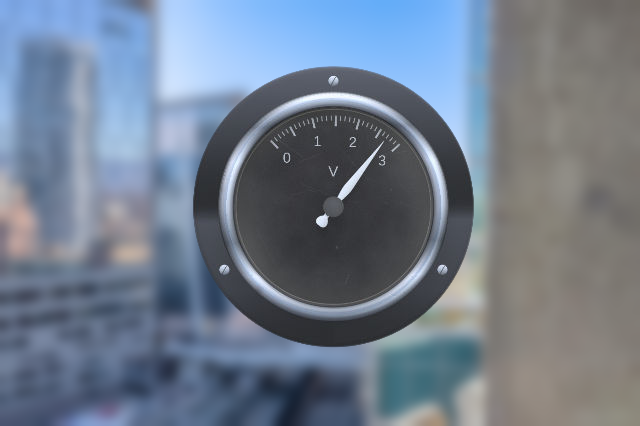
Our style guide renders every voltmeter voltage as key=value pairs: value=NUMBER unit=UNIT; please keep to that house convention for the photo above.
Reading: value=2.7 unit=V
